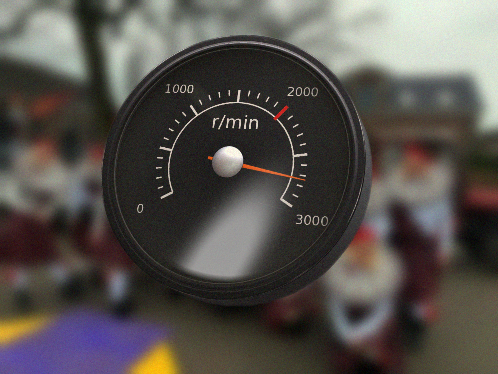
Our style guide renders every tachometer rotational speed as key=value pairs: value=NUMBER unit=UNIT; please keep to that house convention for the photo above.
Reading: value=2750 unit=rpm
